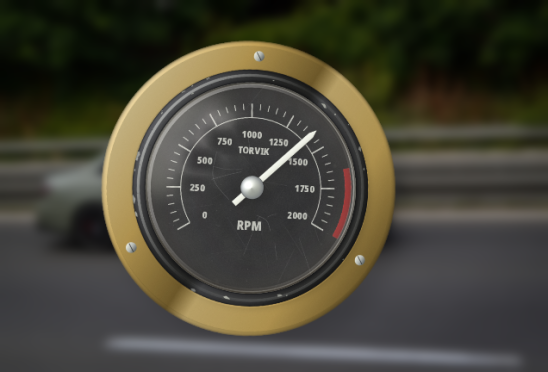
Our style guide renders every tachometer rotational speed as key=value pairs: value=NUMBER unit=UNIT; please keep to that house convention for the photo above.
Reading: value=1400 unit=rpm
